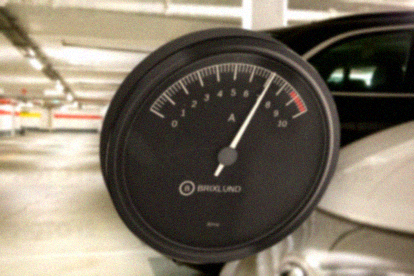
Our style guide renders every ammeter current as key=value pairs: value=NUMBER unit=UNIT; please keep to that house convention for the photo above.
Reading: value=7 unit=A
